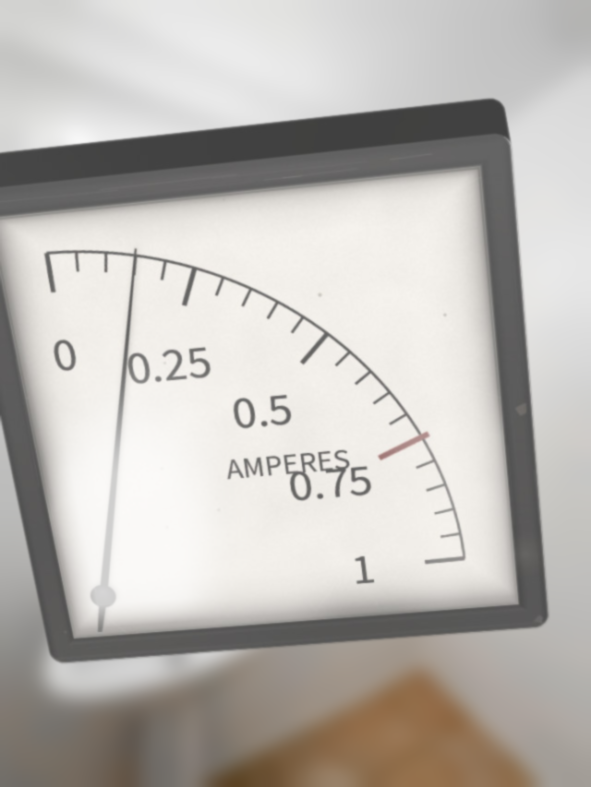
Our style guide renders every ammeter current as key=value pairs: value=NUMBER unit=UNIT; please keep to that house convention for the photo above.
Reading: value=0.15 unit=A
